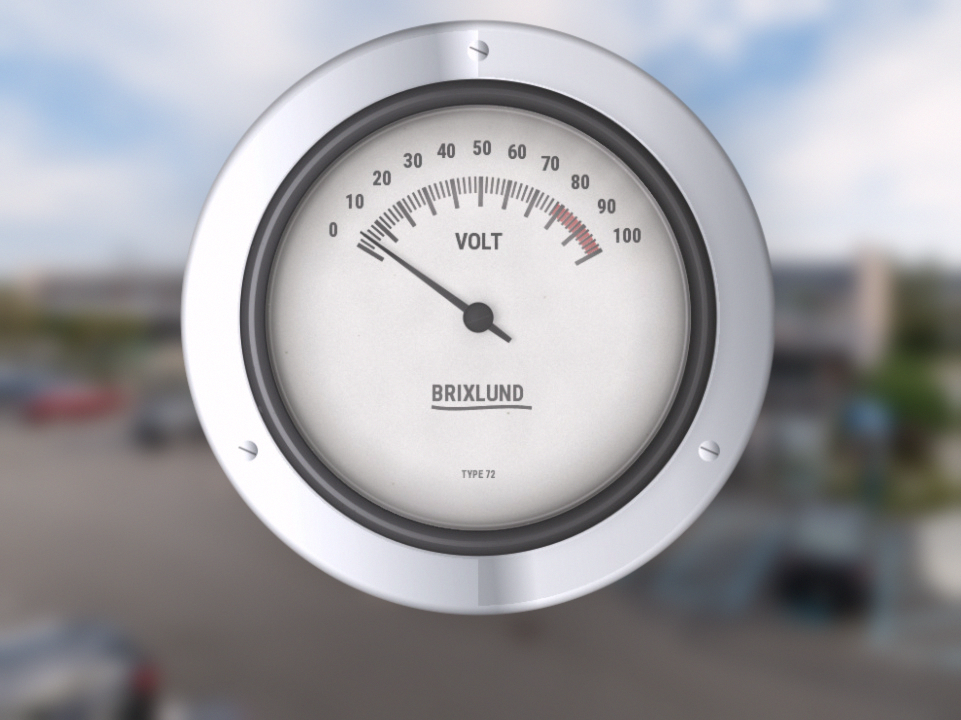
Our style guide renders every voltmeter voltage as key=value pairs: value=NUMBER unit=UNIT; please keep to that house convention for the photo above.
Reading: value=4 unit=V
